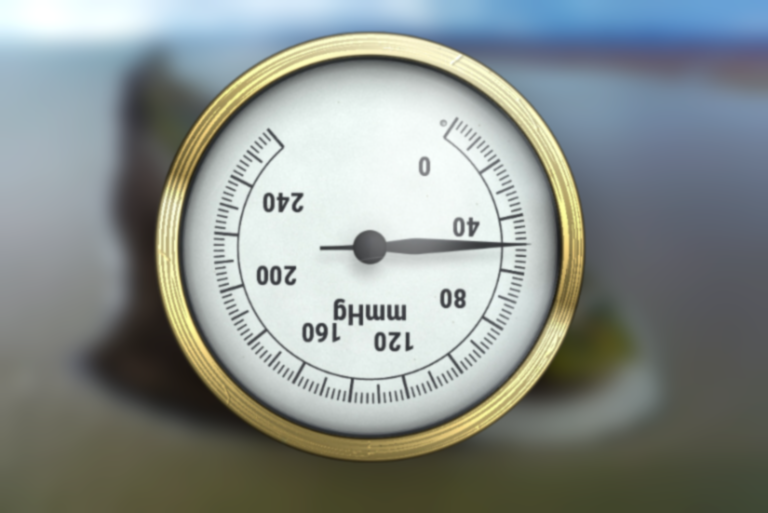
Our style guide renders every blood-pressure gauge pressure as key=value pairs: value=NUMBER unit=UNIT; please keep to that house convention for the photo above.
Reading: value=50 unit=mmHg
